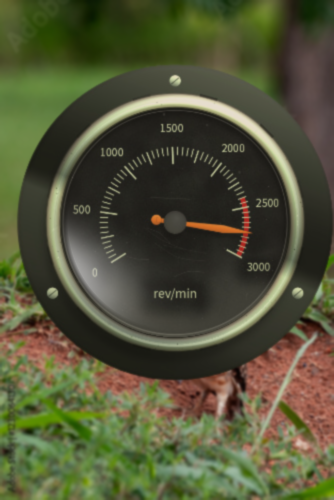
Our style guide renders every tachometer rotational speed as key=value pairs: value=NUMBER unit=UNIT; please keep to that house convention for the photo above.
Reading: value=2750 unit=rpm
